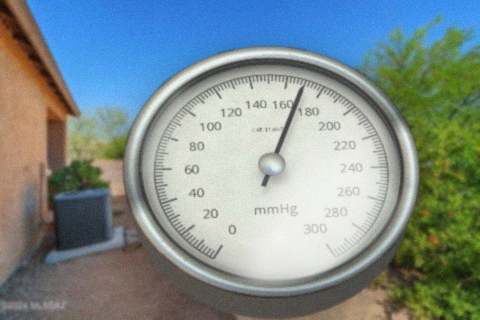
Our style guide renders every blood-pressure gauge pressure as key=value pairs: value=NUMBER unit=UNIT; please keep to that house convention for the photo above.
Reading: value=170 unit=mmHg
